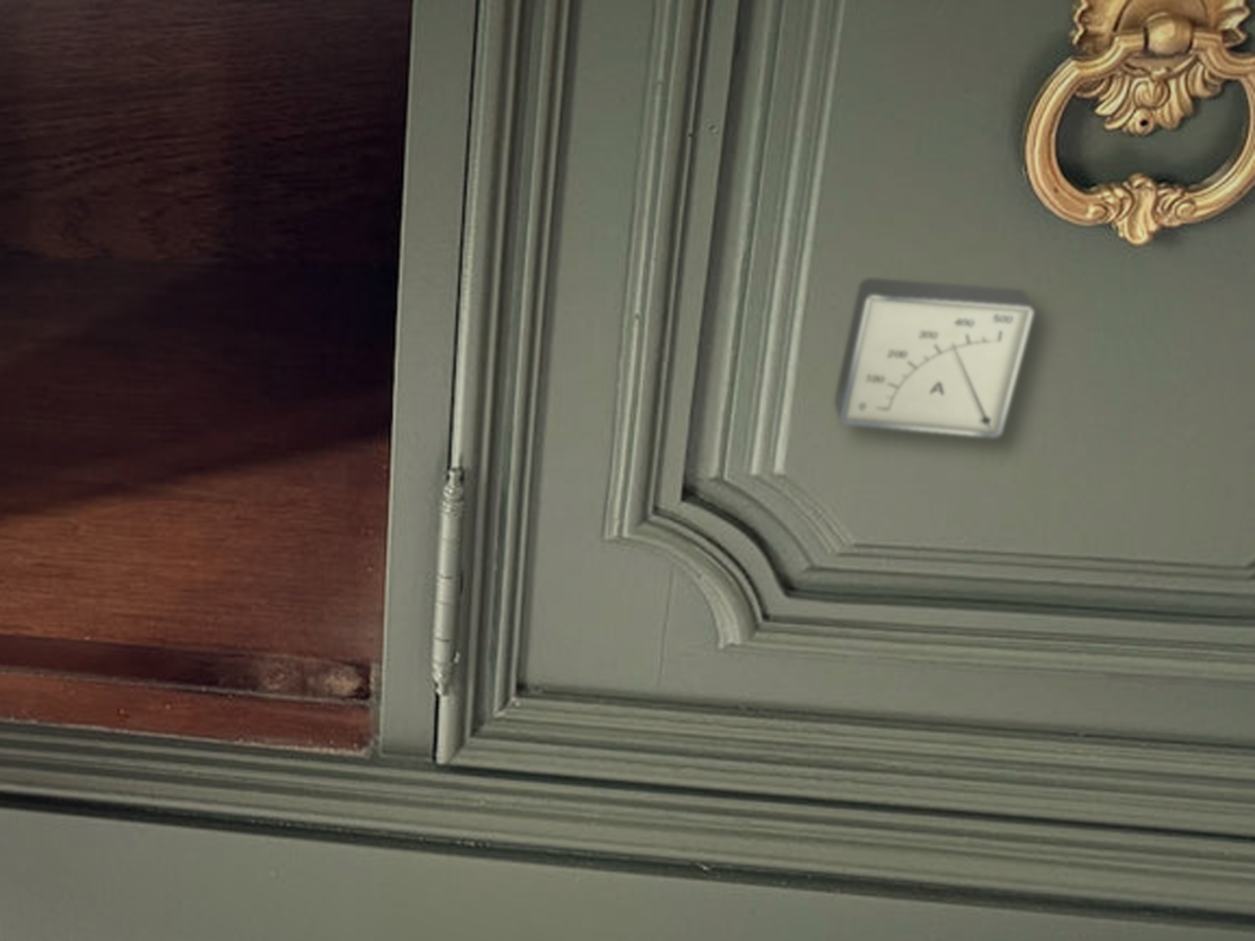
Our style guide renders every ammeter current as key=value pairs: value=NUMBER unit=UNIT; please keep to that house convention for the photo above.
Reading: value=350 unit=A
